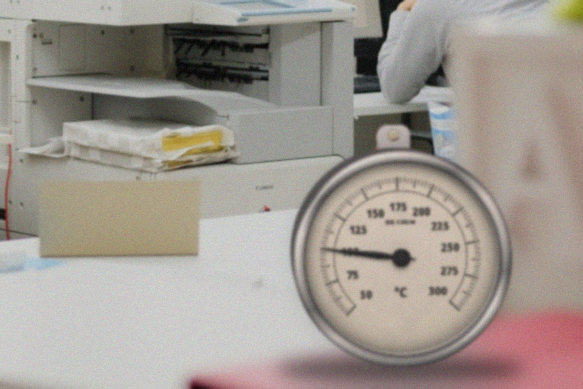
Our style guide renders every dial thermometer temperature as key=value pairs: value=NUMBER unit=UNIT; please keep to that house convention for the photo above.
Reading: value=100 unit=°C
